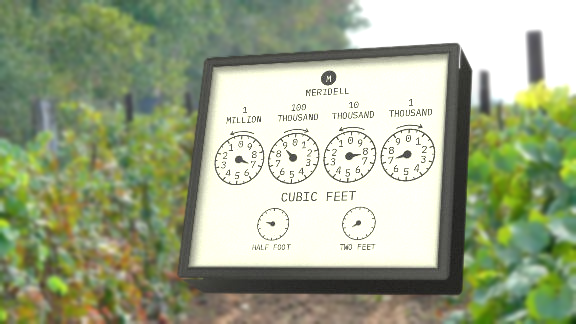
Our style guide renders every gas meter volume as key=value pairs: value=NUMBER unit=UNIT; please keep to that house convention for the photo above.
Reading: value=687700 unit=ft³
